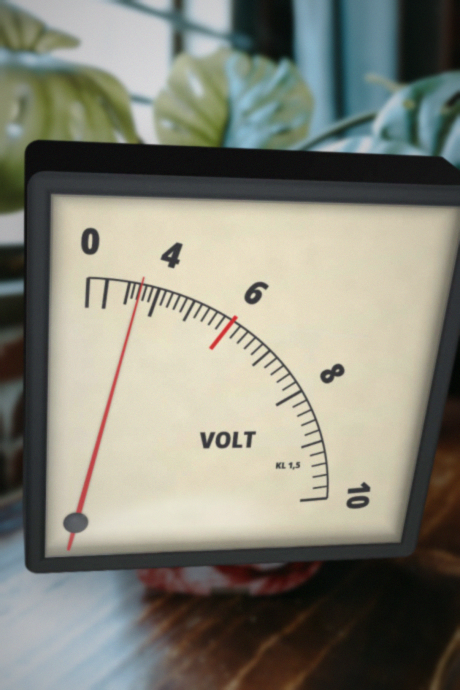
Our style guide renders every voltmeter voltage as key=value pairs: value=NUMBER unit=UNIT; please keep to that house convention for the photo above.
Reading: value=3.4 unit=V
